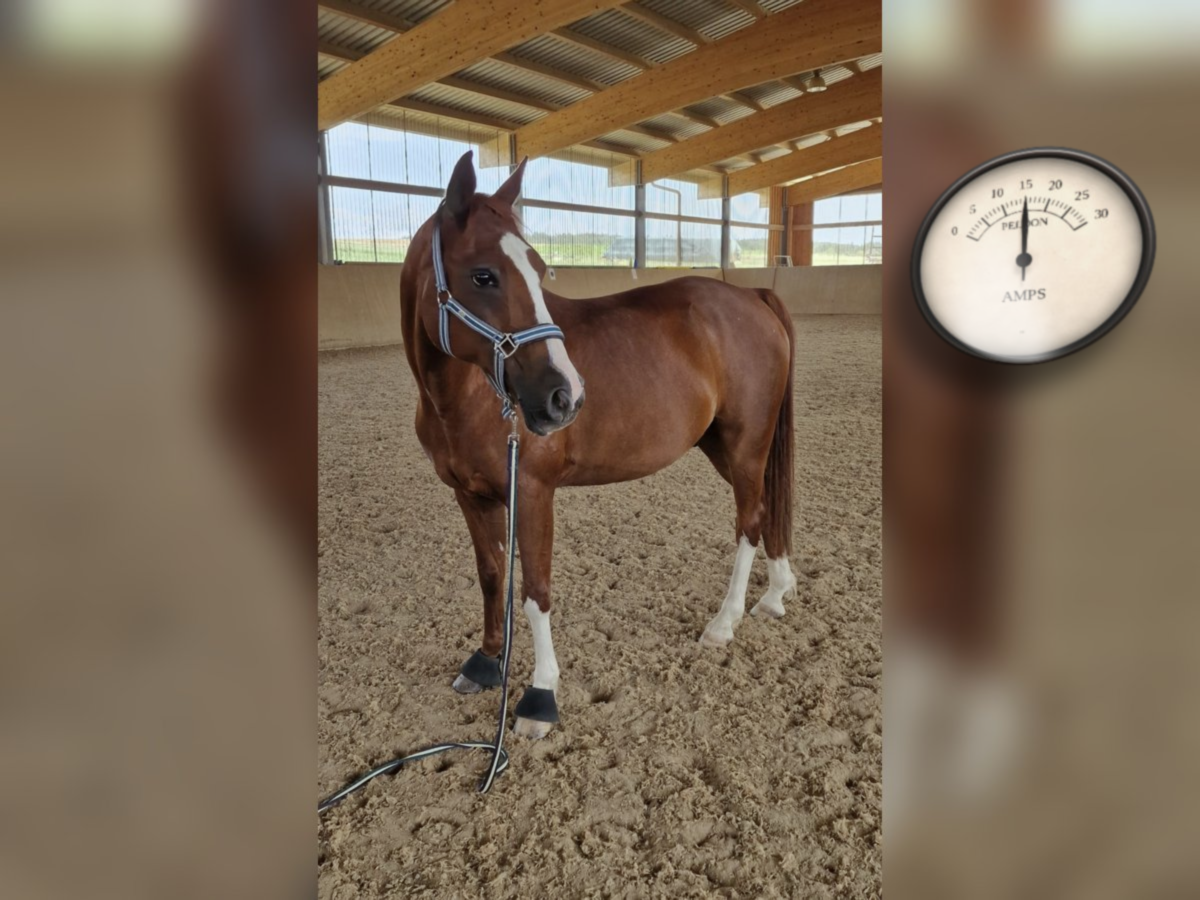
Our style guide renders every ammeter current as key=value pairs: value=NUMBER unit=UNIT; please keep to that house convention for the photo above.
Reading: value=15 unit=A
